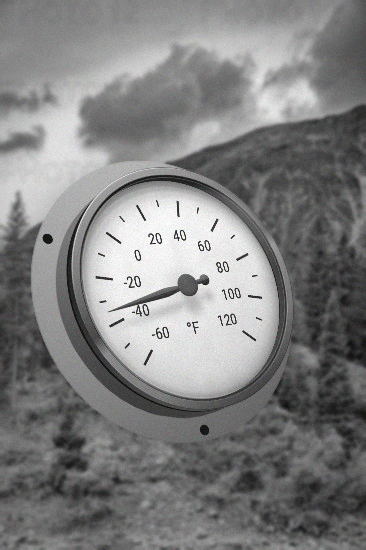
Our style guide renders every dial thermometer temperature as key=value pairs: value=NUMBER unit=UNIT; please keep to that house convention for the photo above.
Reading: value=-35 unit=°F
